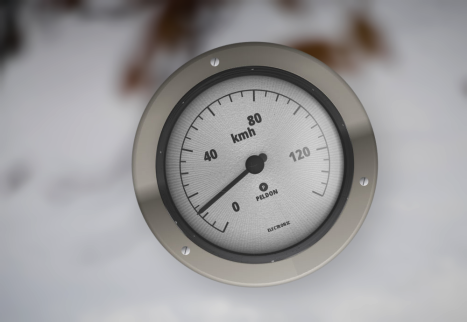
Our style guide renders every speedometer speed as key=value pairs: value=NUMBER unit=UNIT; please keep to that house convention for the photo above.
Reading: value=12.5 unit=km/h
